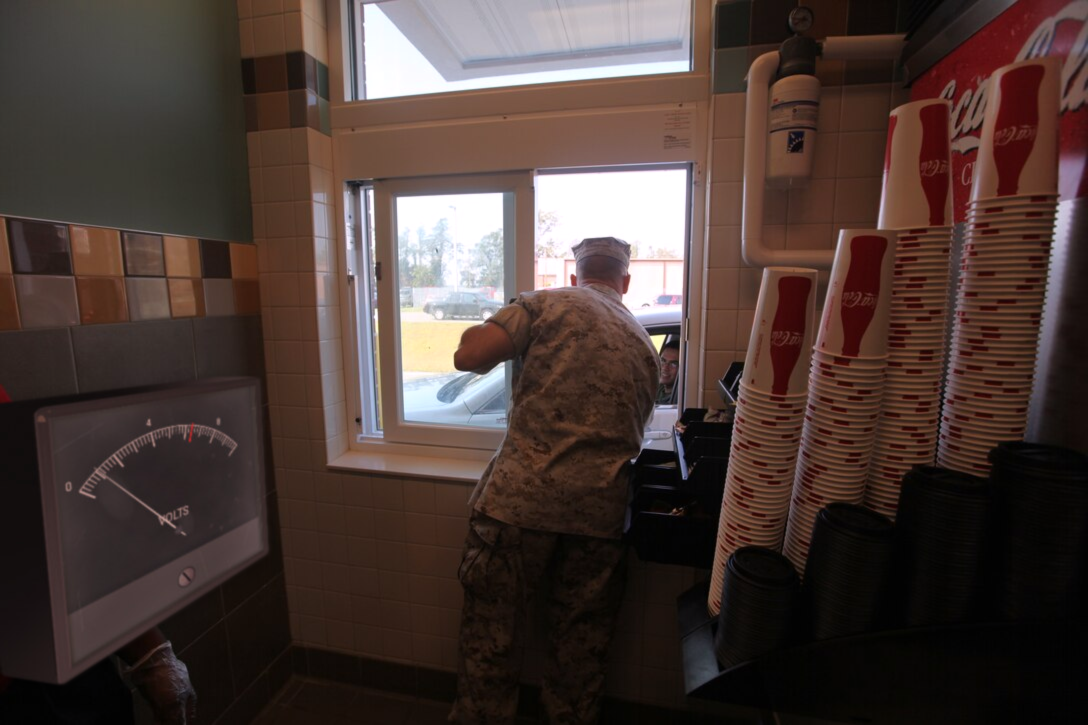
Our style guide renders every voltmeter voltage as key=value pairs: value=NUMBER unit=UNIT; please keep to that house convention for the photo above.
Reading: value=1 unit=V
